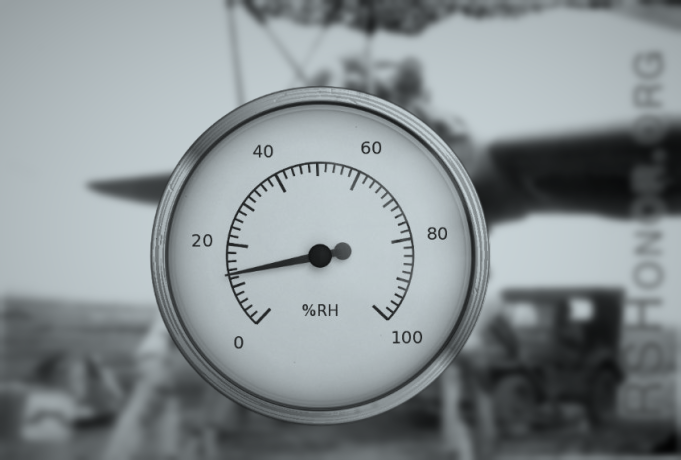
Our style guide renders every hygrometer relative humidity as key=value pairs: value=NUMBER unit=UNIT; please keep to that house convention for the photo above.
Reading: value=13 unit=%
